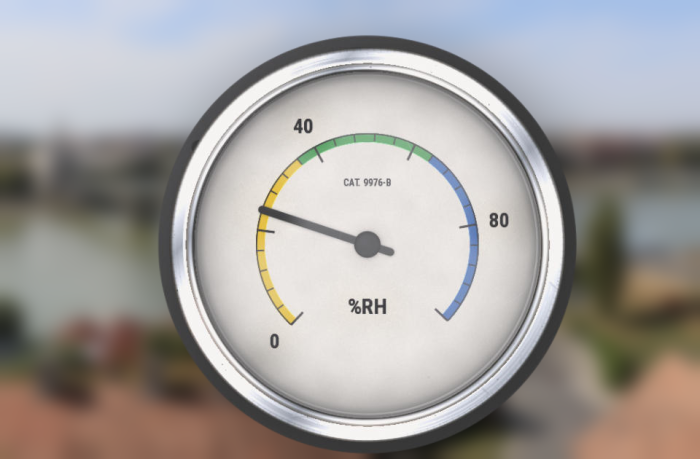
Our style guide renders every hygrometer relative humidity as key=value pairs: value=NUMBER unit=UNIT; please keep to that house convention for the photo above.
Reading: value=24 unit=%
